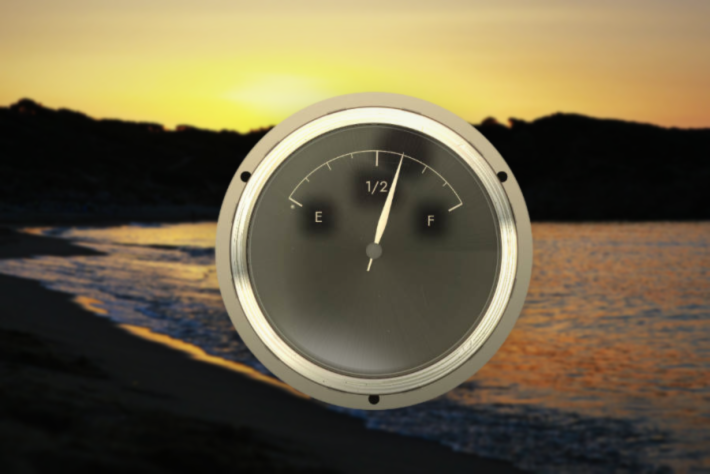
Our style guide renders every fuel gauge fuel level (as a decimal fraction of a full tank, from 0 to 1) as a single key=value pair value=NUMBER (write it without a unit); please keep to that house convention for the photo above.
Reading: value=0.625
